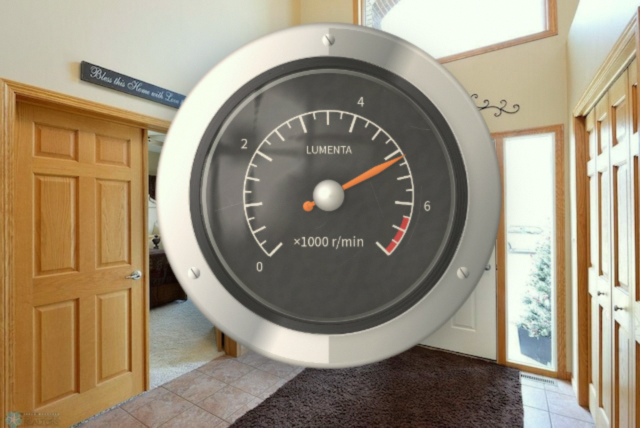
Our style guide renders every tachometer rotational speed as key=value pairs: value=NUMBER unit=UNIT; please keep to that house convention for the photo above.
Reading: value=5125 unit=rpm
